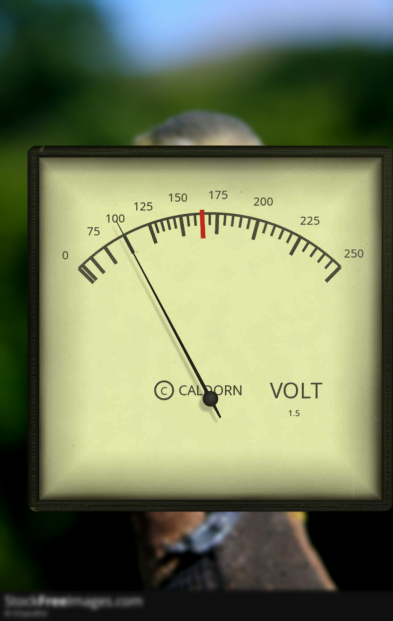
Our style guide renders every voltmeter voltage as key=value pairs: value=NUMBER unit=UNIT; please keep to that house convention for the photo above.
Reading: value=100 unit=V
